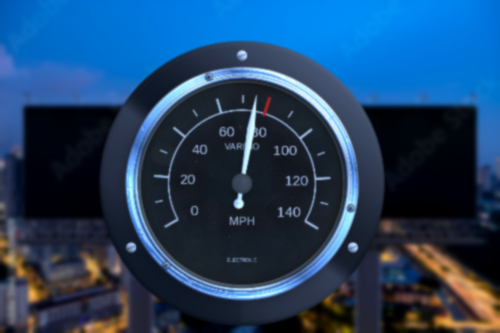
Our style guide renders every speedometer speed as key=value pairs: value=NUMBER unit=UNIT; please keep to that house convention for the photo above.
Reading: value=75 unit=mph
